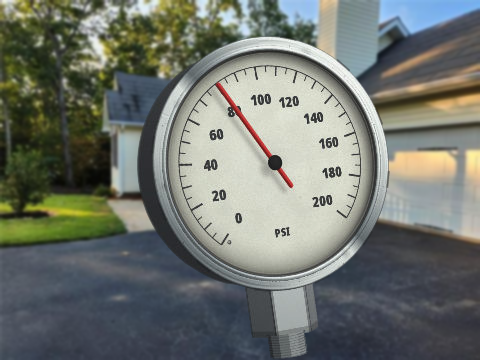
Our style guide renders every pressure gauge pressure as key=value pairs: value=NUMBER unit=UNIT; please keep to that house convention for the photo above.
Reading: value=80 unit=psi
